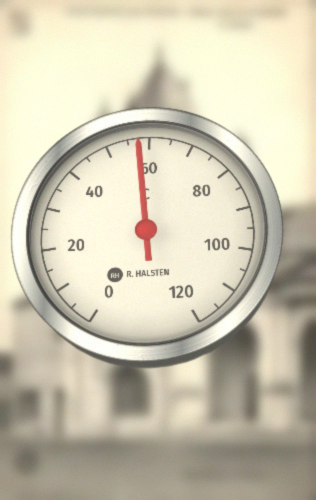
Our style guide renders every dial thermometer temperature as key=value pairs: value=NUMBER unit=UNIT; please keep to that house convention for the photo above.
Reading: value=57.5 unit=°C
